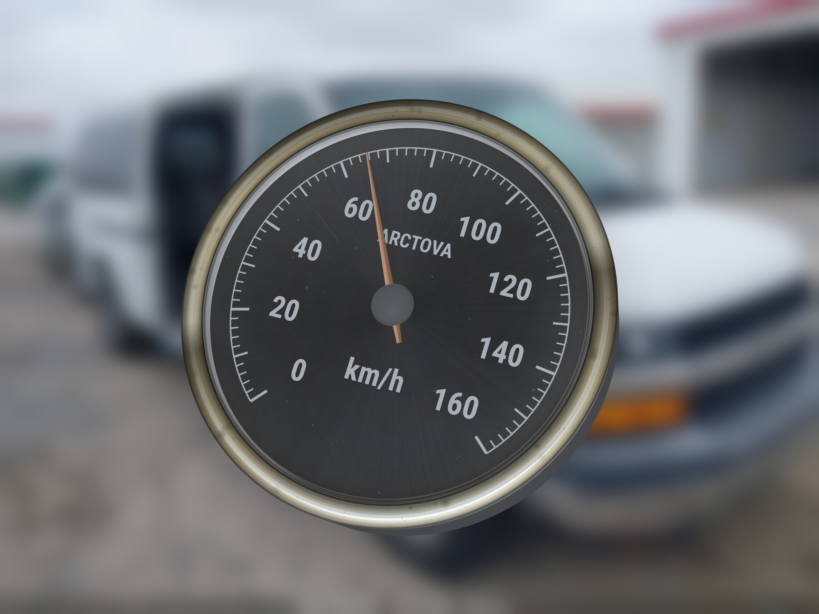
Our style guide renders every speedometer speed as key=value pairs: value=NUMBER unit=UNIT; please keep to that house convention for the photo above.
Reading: value=66 unit=km/h
